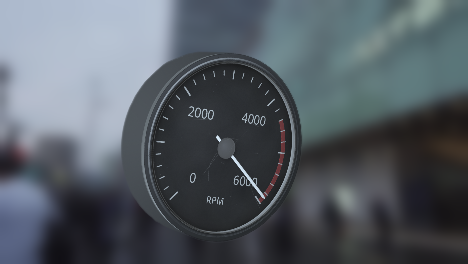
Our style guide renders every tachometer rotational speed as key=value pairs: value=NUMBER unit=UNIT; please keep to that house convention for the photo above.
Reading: value=5900 unit=rpm
